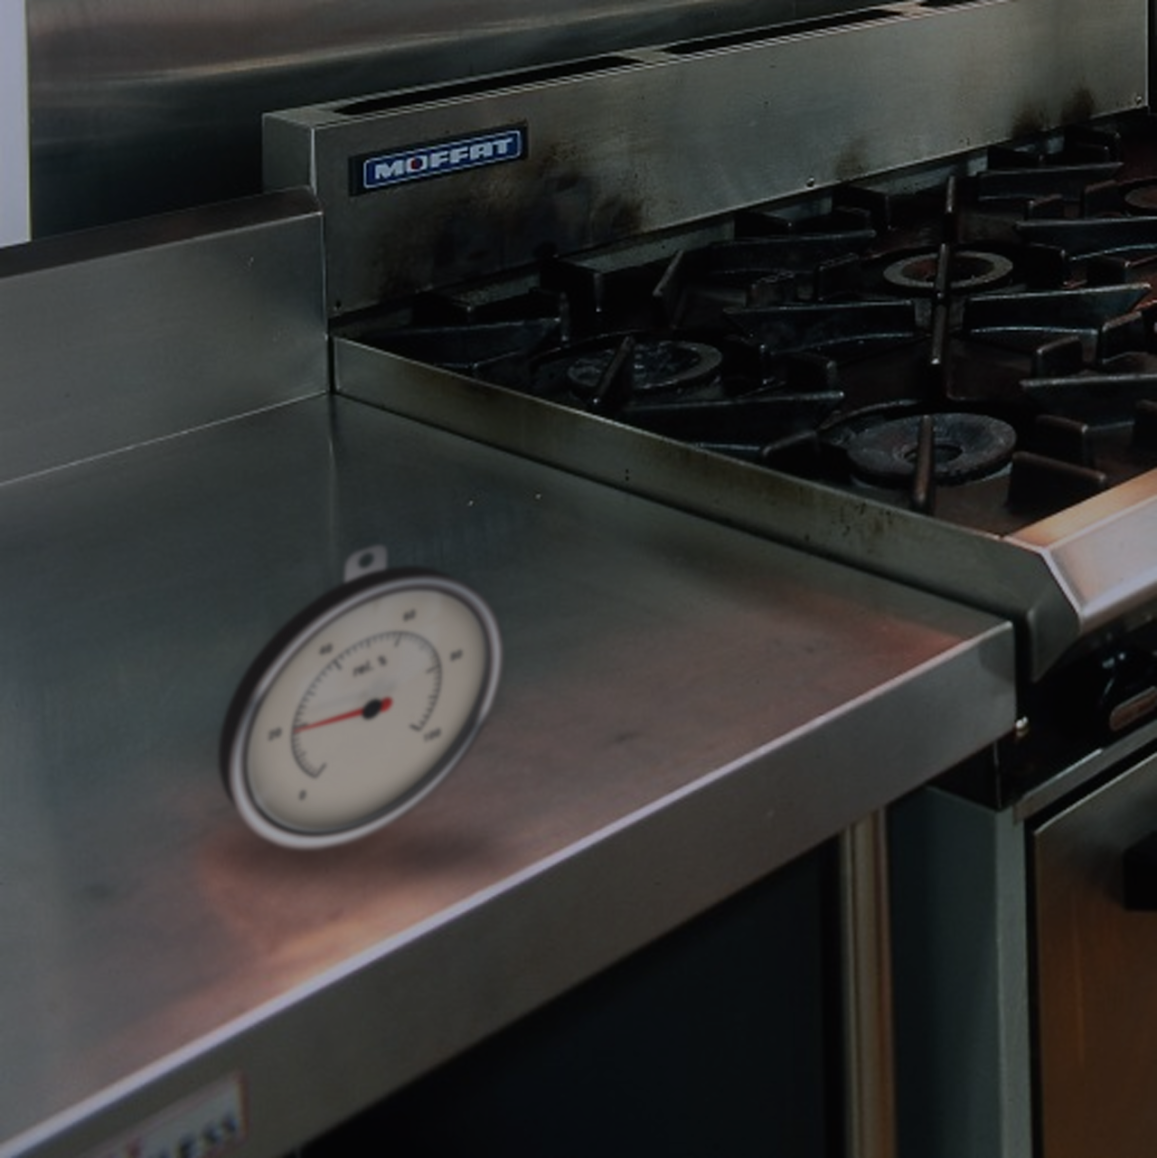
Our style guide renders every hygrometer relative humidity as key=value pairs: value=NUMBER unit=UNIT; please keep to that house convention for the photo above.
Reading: value=20 unit=%
